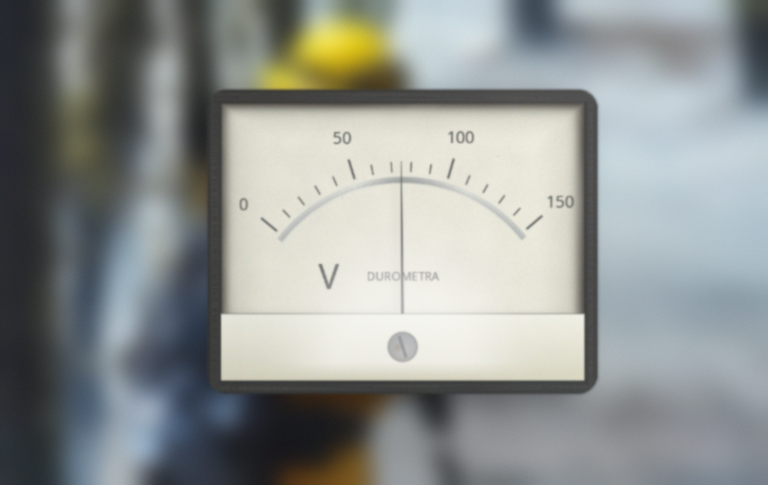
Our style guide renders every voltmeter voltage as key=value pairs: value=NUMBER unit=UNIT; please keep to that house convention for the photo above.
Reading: value=75 unit=V
